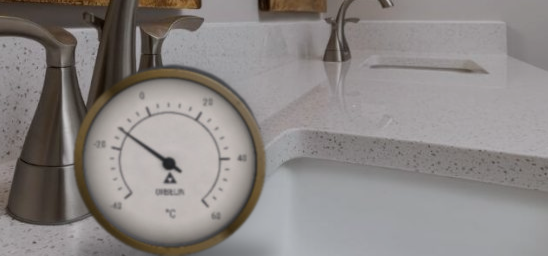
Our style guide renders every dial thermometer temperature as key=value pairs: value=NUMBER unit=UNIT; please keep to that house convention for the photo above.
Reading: value=-12 unit=°C
